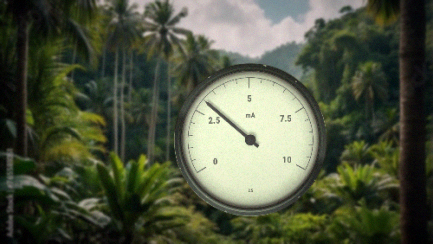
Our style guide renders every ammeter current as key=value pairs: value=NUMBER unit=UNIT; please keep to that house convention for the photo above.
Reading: value=3 unit=mA
